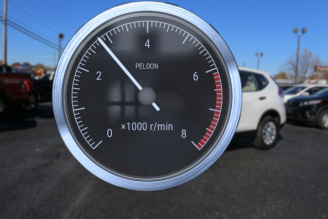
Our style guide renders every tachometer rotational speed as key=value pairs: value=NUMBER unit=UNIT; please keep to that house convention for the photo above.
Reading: value=2800 unit=rpm
